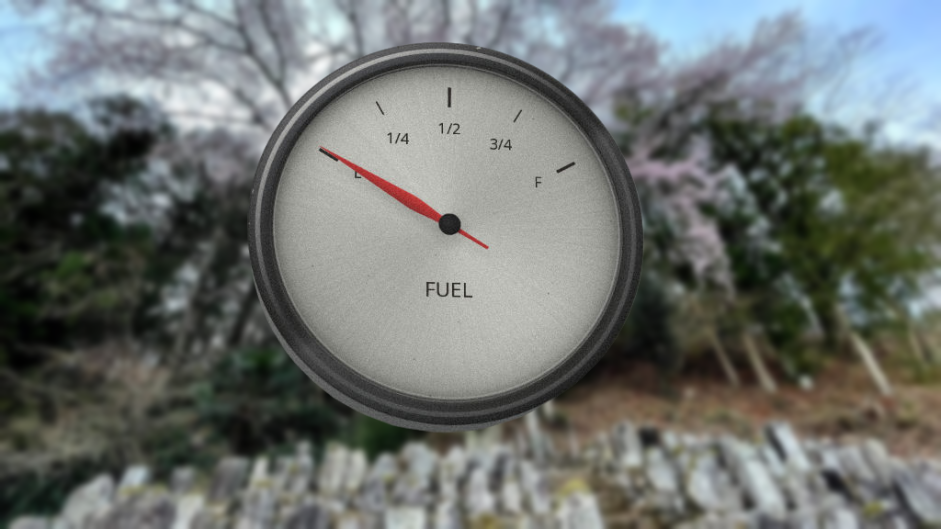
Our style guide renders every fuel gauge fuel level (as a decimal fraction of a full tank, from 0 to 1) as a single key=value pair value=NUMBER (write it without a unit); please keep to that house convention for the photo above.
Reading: value=0
